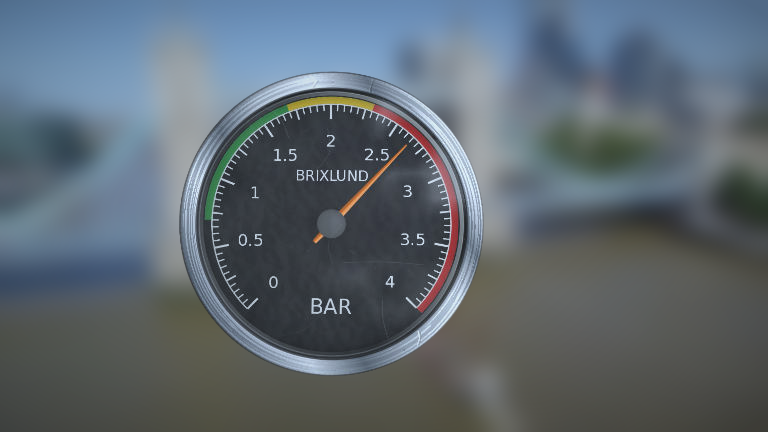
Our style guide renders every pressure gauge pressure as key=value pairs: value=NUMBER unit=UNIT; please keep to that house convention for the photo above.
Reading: value=2.65 unit=bar
